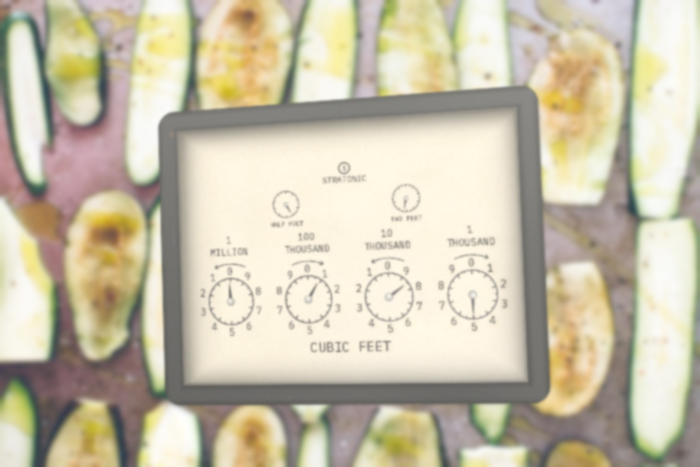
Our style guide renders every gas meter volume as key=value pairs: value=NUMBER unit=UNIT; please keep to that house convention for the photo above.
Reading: value=8500 unit=ft³
